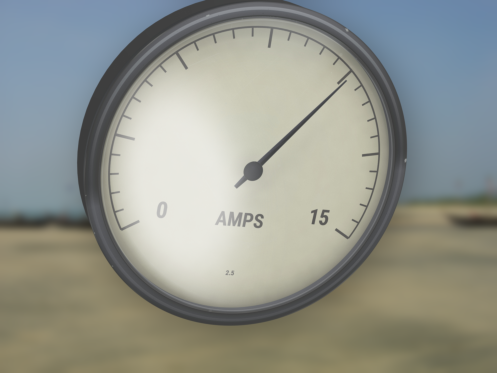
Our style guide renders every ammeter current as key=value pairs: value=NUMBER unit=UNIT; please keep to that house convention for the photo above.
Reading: value=10 unit=A
